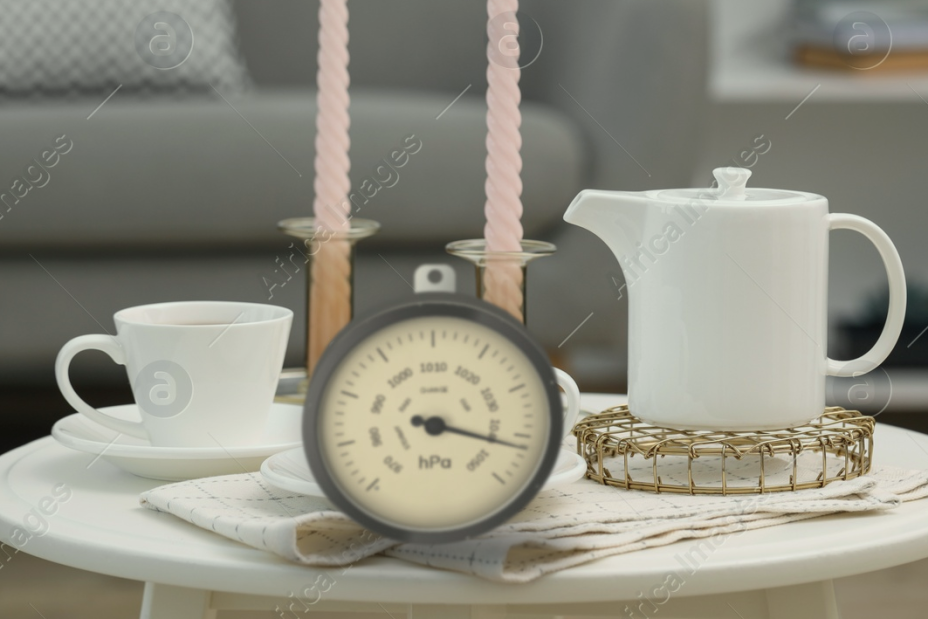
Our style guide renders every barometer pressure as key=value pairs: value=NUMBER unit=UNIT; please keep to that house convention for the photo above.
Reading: value=1042 unit=hPa
